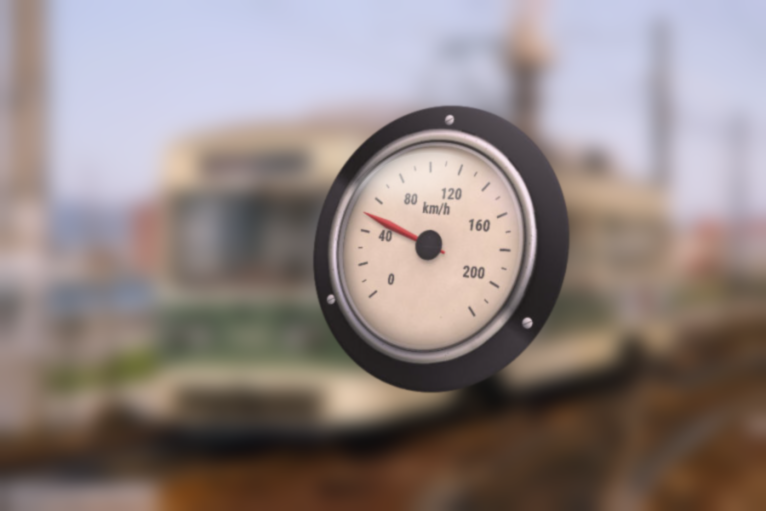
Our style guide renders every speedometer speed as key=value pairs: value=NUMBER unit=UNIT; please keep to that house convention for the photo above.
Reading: value=50 unit=km/h
